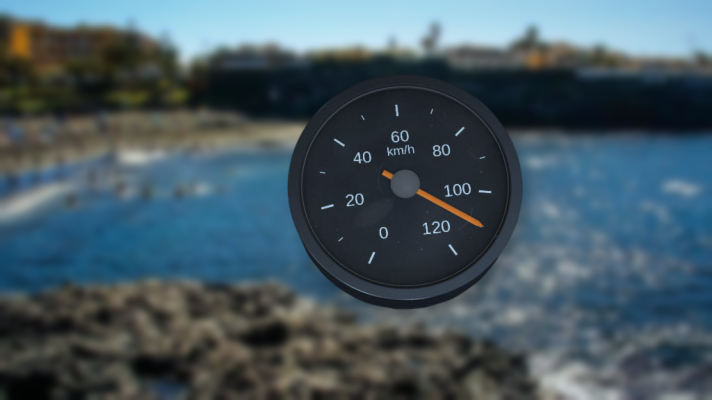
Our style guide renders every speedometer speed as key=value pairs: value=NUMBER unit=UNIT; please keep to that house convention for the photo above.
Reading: value=110 unit=km/h
